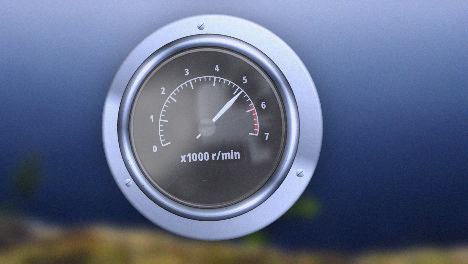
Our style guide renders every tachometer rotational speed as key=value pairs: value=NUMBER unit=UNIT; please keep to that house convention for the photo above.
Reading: value=5200 unit=rpm
